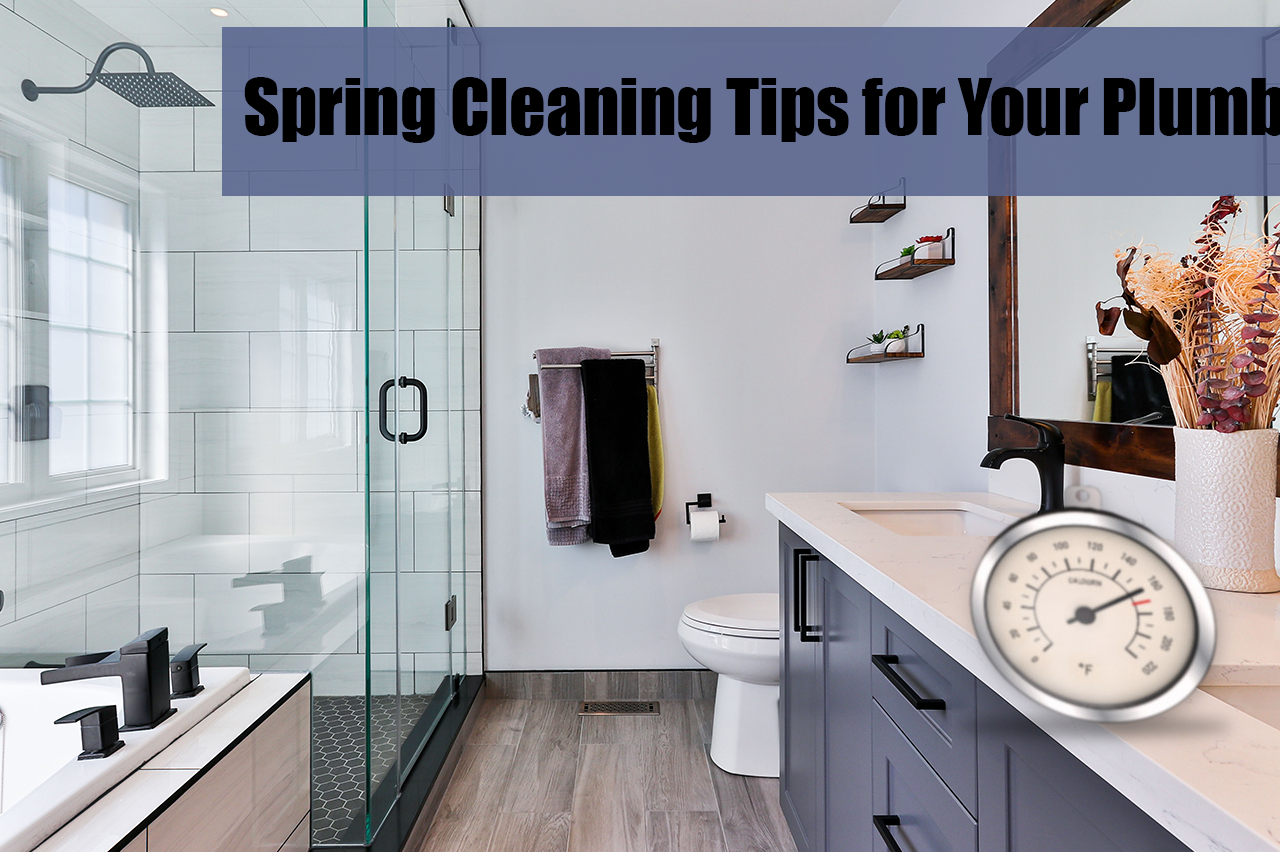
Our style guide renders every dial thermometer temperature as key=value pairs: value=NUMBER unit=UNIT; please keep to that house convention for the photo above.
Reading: value=160 unit=°F
